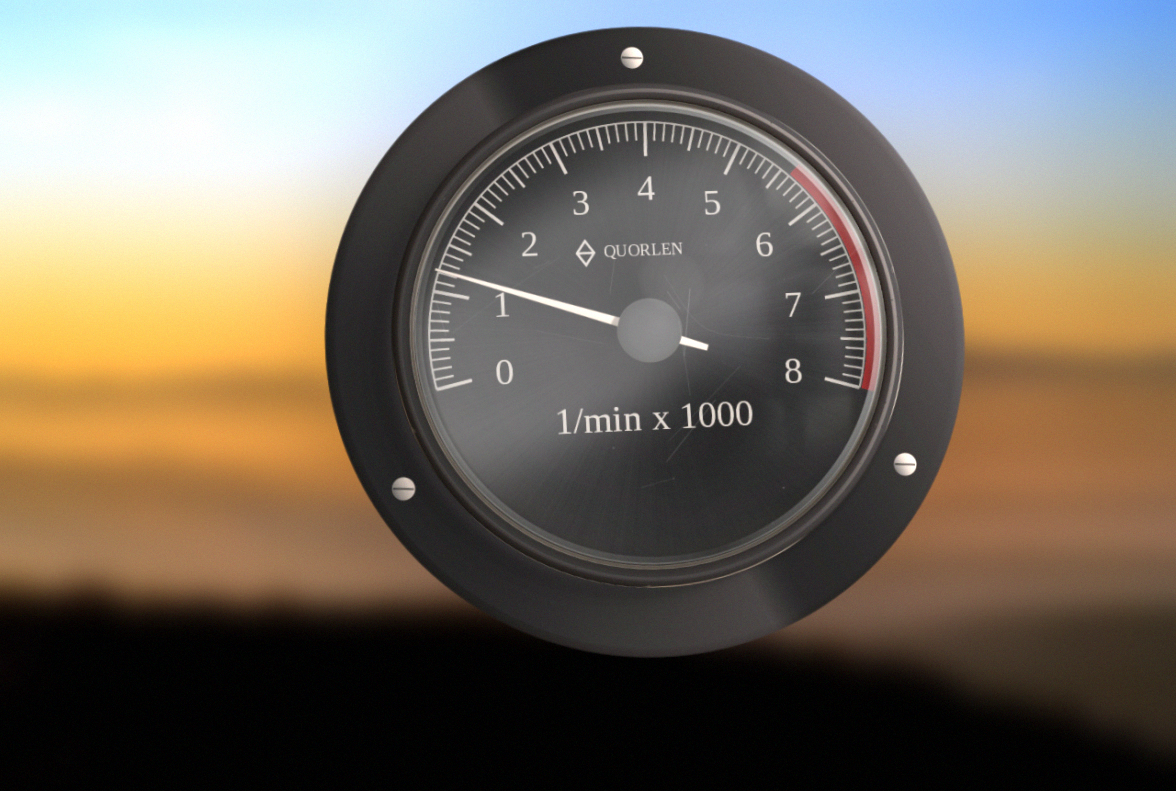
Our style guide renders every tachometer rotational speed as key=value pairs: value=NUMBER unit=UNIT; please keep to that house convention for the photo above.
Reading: value=1200 unit=rpm
